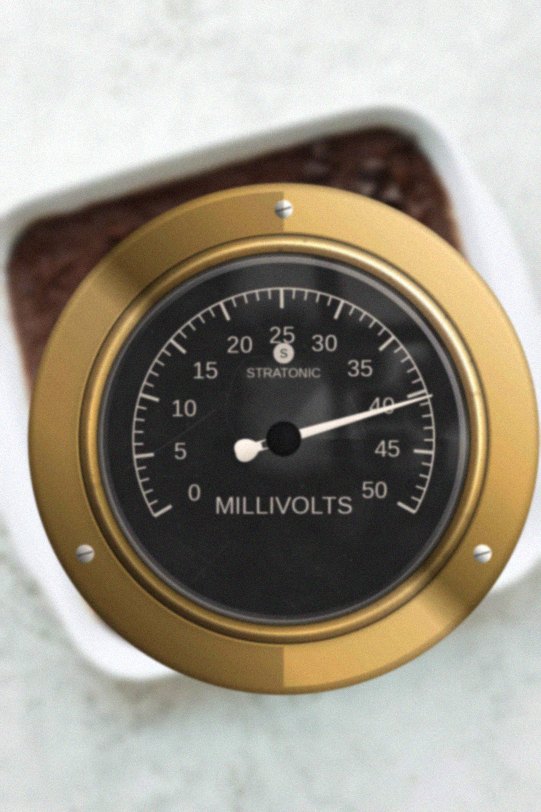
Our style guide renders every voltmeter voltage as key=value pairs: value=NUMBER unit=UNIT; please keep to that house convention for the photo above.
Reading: value=40.5 unit=mV
